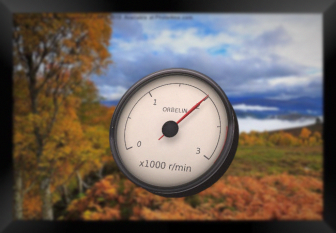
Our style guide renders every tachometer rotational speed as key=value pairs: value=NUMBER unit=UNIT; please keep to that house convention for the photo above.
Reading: value=2000 unit=rpm
